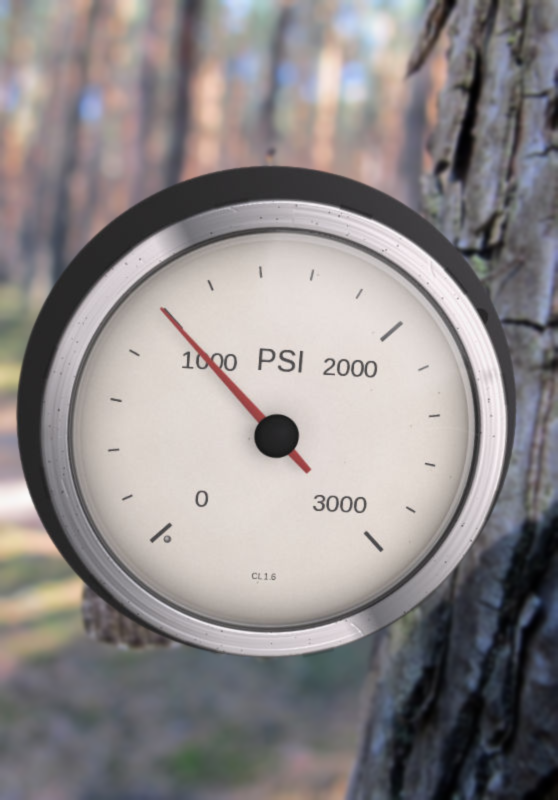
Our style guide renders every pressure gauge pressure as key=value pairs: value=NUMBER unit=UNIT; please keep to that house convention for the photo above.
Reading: value=1000 unit=psi
